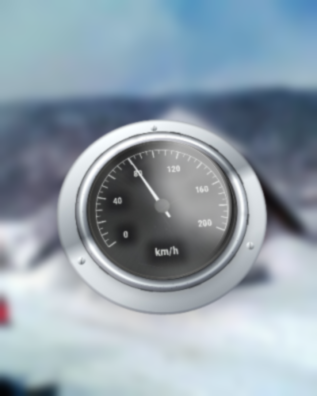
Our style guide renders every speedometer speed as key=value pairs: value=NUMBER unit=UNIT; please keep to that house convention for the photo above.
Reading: value=80 unit=km/h
